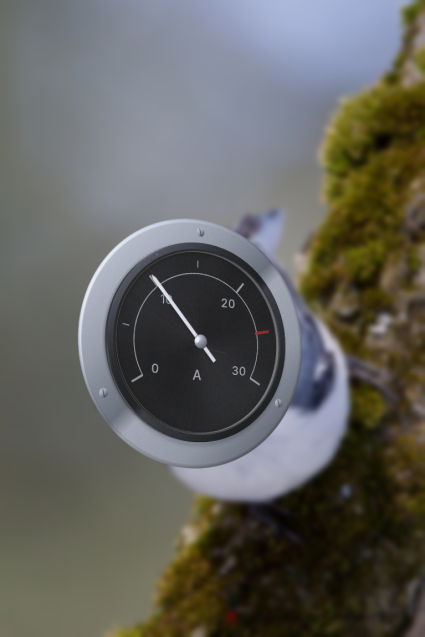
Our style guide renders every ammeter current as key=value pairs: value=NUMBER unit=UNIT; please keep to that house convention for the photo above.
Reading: value=10 unit=A
